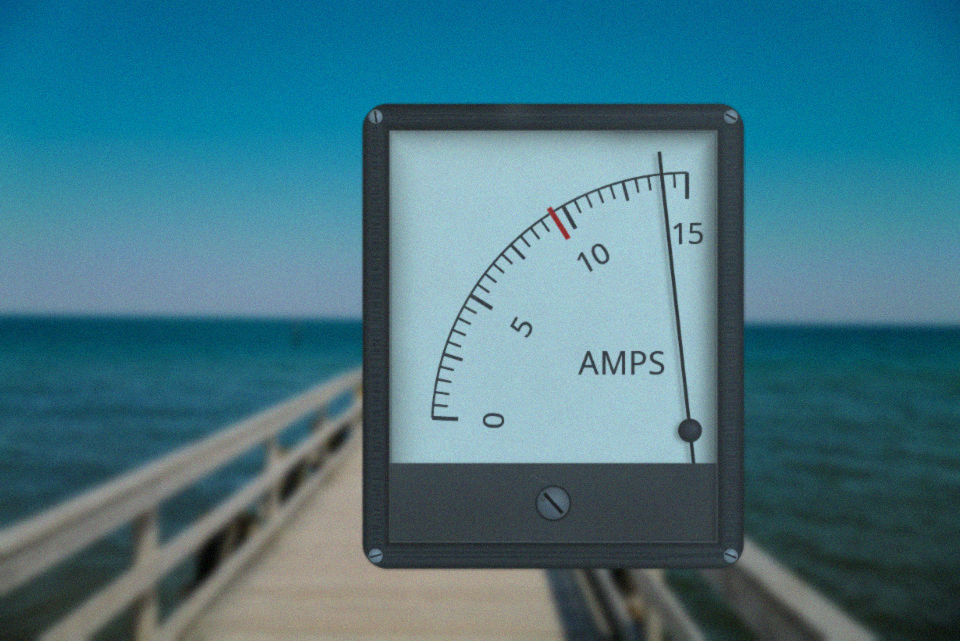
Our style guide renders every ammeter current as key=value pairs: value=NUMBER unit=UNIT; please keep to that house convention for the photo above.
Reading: value=14 unit=A
